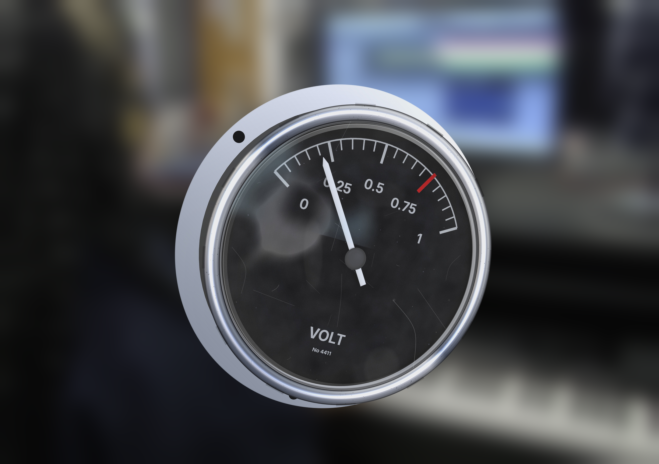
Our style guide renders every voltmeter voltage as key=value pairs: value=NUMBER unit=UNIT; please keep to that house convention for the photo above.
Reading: value=0.2 unit=V
